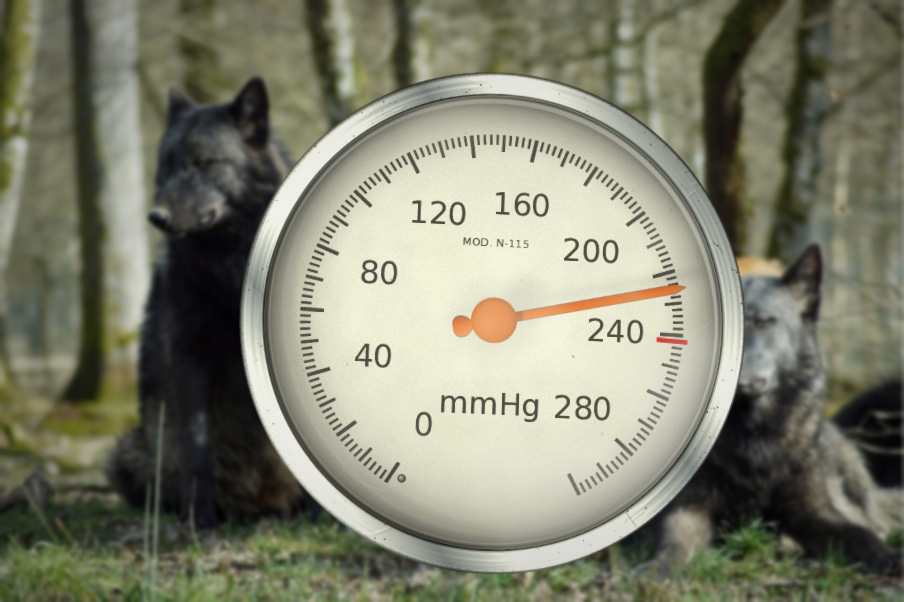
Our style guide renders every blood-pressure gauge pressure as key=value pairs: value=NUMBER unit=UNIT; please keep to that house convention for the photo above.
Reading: value=226 unit=mmHg
